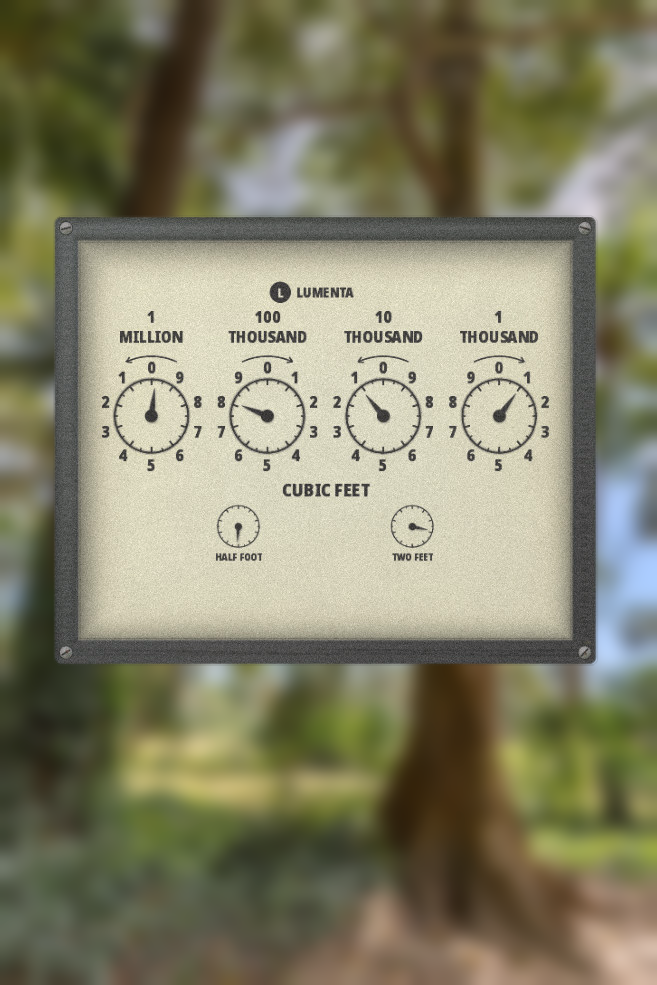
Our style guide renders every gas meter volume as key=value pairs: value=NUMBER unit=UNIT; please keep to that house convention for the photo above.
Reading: value=981100 unit=ft³
